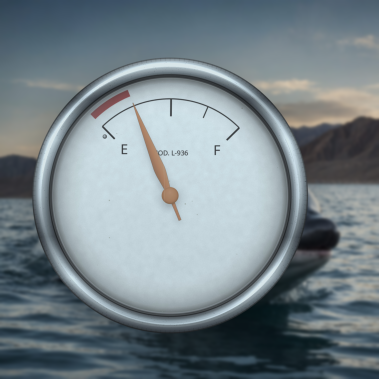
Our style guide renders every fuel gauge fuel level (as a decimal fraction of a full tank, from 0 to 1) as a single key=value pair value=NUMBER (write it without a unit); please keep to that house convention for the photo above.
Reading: value=0.25
